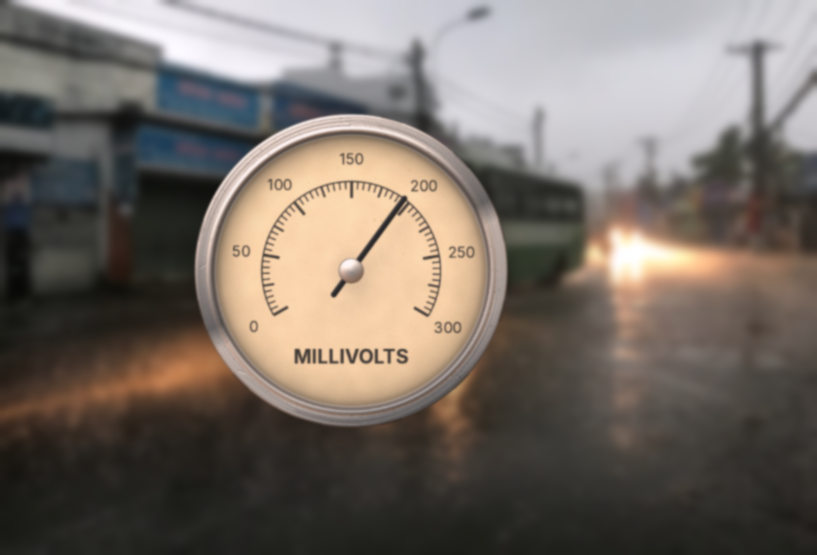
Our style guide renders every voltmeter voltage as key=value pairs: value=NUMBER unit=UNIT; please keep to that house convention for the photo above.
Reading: value=195 unit=mV
